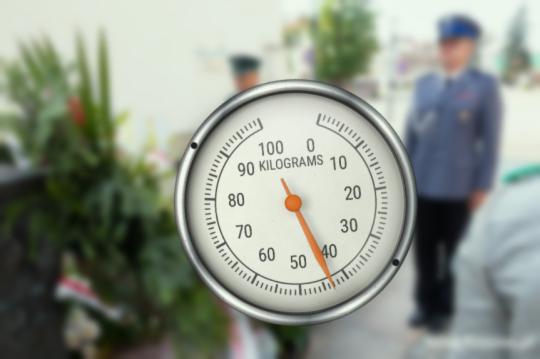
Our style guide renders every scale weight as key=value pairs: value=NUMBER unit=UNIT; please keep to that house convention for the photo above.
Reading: value=43 unit=kg
